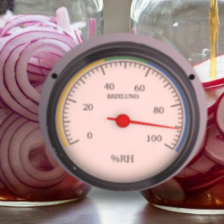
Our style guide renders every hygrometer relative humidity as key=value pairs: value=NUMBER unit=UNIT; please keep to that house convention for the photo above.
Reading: value=90 unit=%
